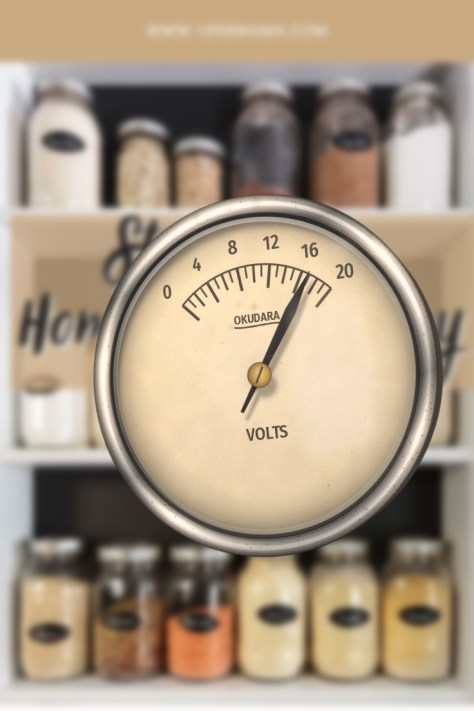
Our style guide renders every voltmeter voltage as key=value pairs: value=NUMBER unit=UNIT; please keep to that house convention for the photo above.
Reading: value=17 unit=V
